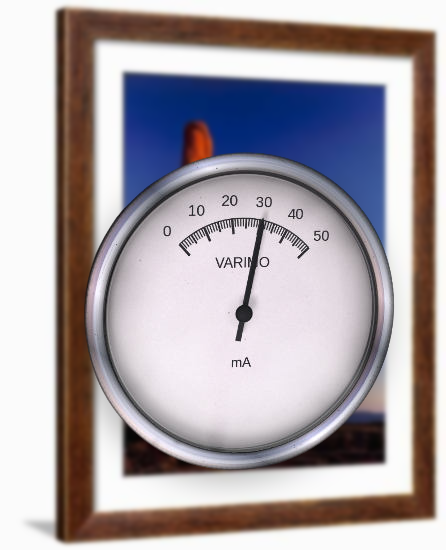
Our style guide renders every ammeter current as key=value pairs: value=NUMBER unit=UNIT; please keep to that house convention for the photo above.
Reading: value=30 unit=mA
